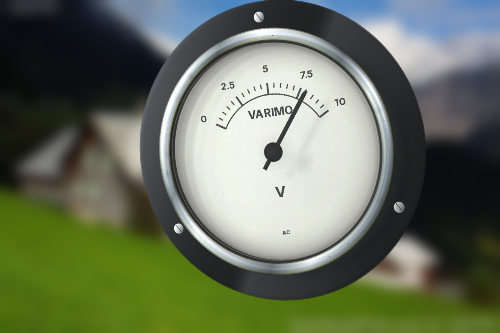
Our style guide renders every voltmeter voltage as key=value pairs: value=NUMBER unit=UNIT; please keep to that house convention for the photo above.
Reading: value=8 unit=V
